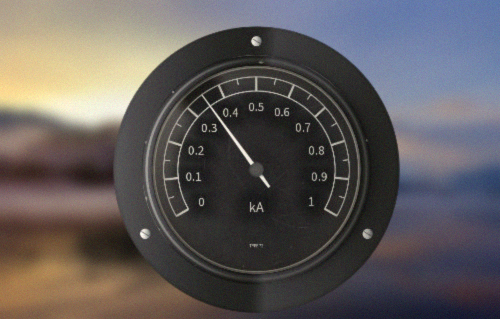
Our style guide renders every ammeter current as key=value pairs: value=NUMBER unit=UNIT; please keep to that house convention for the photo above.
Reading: value=0.35 unit=kA
